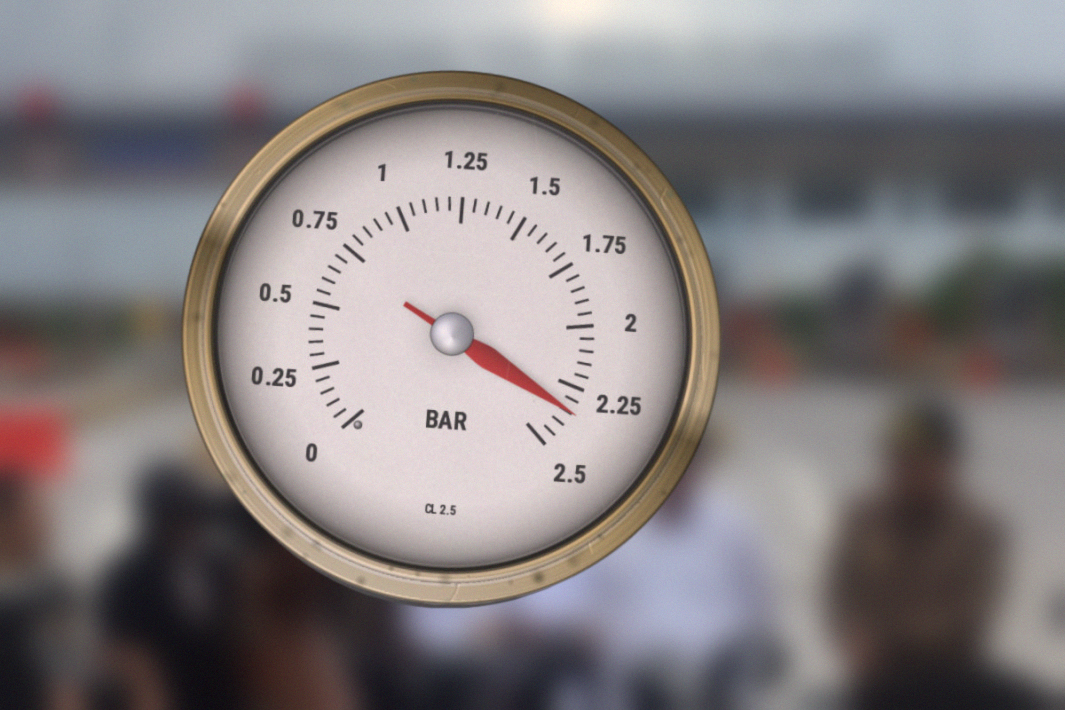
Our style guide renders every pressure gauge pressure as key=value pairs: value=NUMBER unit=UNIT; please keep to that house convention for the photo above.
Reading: value=2.35 unit=bar
